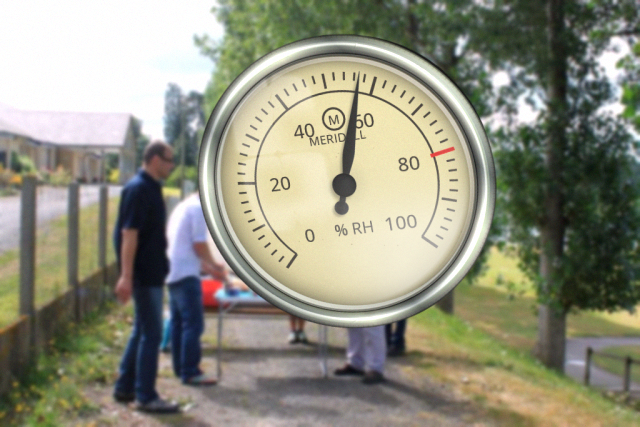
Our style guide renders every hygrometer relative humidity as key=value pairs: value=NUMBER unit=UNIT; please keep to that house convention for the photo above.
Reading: value=57 unit=%
